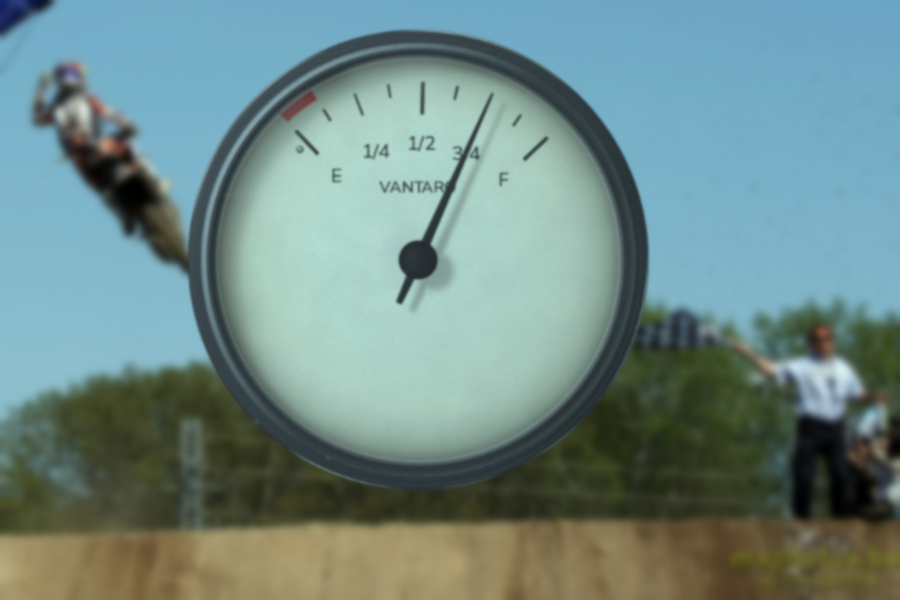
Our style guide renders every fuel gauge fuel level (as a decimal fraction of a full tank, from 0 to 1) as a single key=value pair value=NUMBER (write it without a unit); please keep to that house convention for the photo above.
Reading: value=0.75
